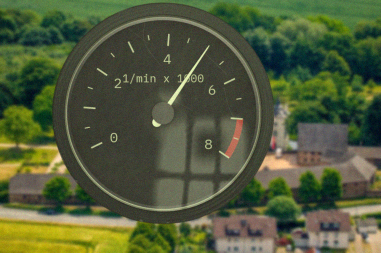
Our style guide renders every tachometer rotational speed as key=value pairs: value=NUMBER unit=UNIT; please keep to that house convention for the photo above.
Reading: value=5000 unit=rpm
